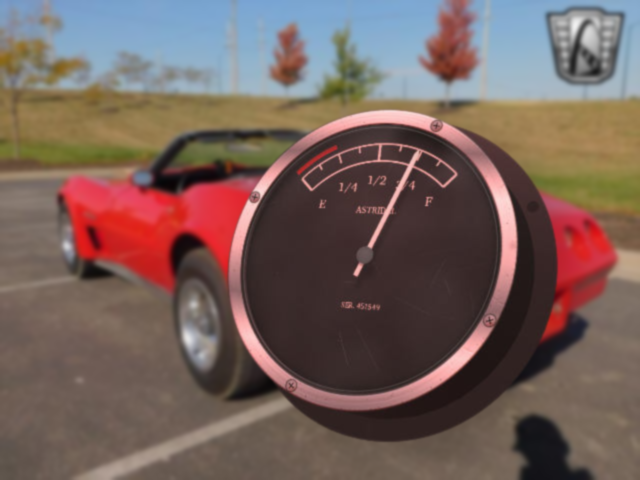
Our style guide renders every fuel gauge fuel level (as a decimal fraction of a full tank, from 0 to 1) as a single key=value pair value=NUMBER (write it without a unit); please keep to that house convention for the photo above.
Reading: value=0.75
